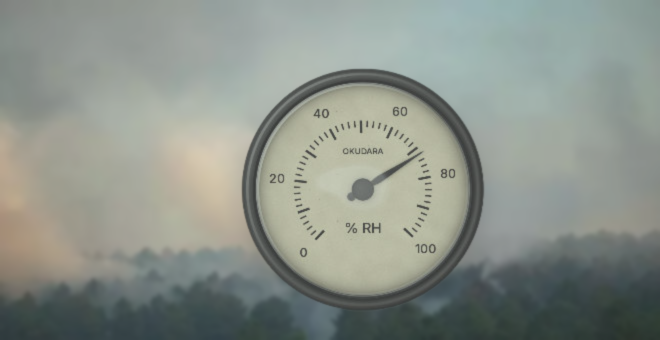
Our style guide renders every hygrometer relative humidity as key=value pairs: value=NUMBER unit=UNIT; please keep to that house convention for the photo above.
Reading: value=72 unit=%
